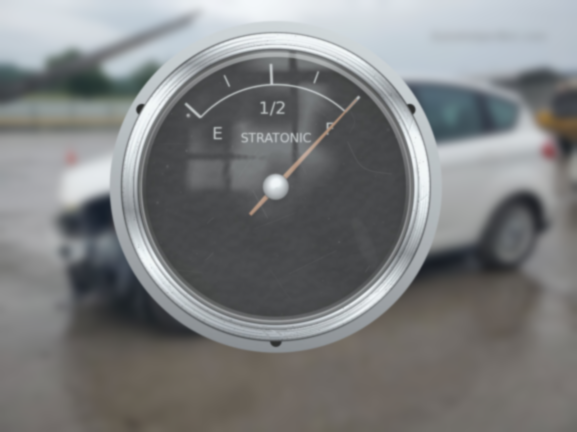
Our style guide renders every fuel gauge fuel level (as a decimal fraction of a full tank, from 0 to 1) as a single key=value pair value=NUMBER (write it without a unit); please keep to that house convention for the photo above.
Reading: value=1
